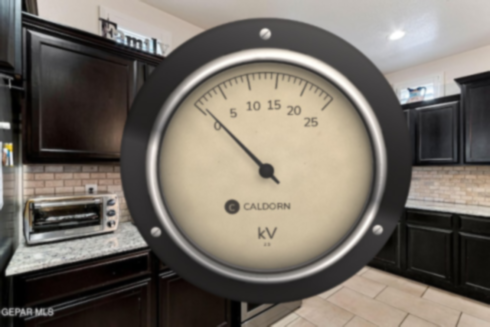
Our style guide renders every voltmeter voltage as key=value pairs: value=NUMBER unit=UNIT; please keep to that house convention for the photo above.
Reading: value=1 unit=kV
